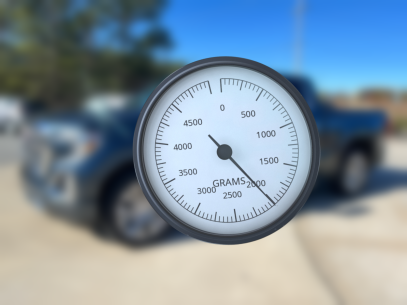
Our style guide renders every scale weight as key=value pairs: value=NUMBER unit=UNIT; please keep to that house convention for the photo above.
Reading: value=2000 unit=g
